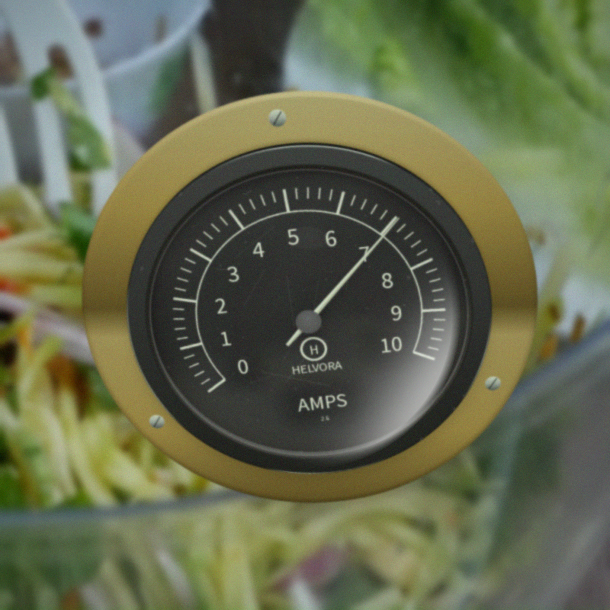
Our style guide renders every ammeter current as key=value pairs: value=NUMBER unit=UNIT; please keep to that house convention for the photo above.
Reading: value=7 unit=A
